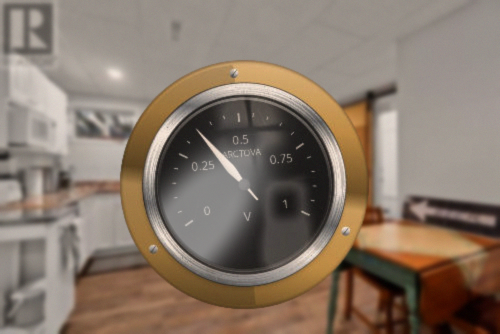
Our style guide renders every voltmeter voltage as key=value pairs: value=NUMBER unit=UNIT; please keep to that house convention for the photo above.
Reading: value=0.35 unit=V
